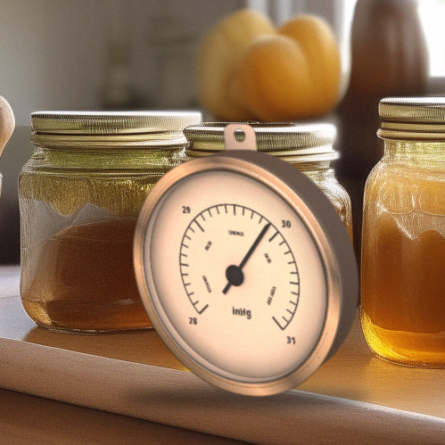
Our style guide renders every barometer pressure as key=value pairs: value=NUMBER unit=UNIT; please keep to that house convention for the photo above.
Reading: value=29.9 unit=inHg
